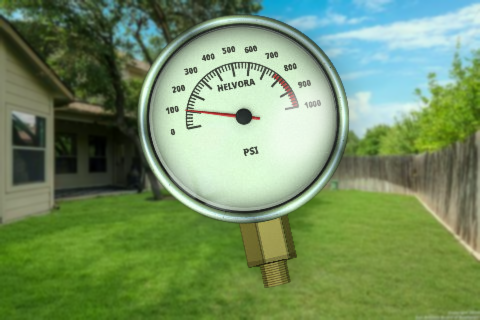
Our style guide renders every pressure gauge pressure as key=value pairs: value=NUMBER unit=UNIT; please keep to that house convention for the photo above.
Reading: value=100 unit=psi
